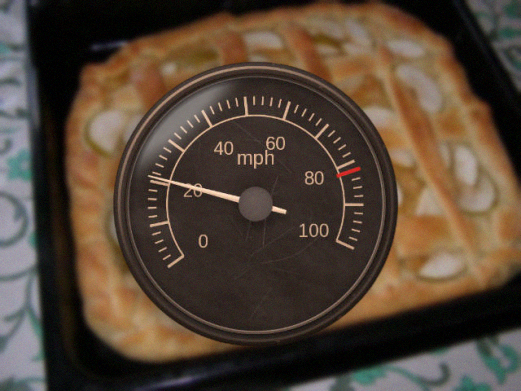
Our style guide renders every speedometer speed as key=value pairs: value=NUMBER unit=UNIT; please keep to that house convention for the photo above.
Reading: value=21 unit=mph
